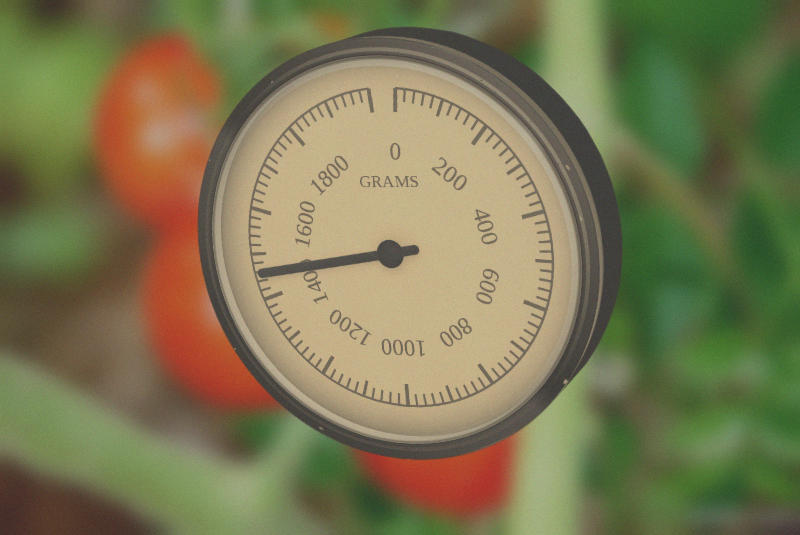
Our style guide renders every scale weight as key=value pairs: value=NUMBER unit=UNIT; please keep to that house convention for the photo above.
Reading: value=1460 unit=g
